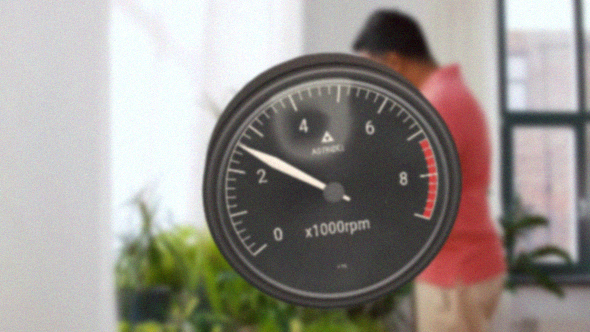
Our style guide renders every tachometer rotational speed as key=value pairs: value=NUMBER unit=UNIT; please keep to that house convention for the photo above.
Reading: value=2600 unit=rpm
